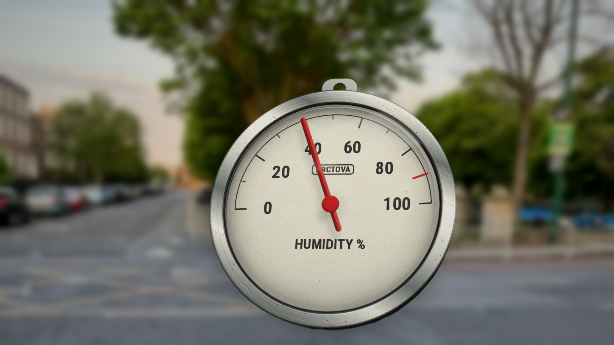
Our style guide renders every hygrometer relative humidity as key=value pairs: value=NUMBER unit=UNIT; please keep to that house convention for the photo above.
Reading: value=40 unit=%
